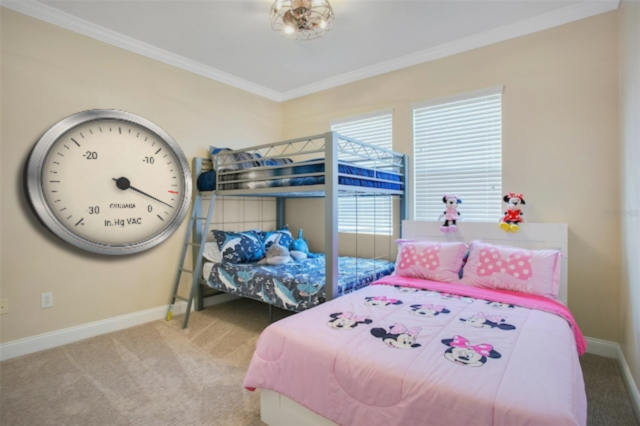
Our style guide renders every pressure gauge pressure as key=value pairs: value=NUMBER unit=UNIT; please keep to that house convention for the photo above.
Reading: value=-2 unit=inHg
